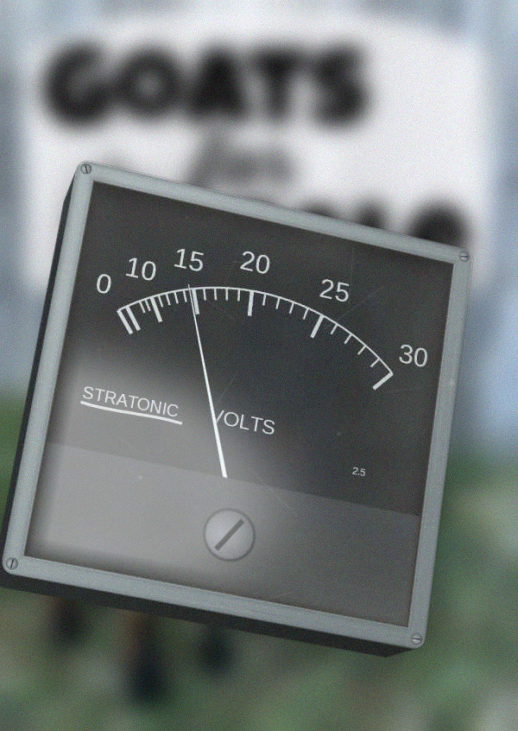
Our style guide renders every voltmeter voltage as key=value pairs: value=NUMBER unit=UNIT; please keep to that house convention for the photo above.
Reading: value=14.5 unit=V
